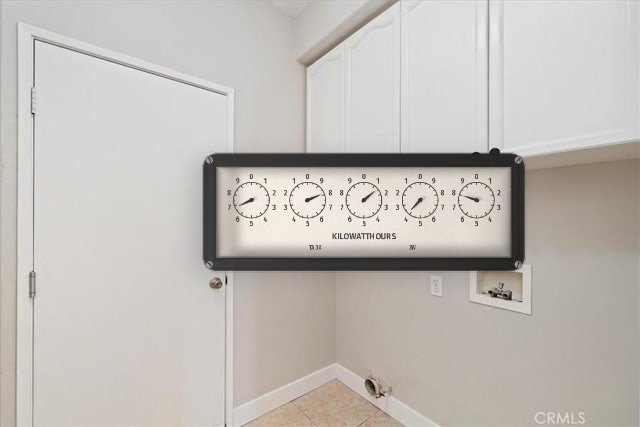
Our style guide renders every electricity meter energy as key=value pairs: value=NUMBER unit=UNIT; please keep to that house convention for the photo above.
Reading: value=68138 unit=kWh
